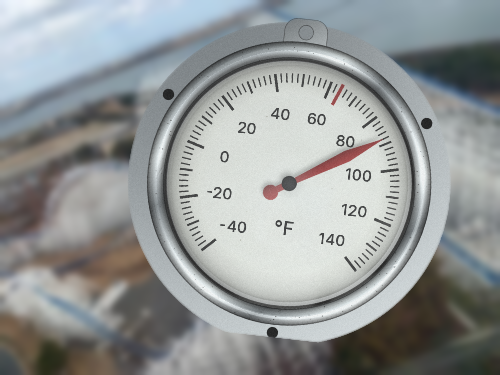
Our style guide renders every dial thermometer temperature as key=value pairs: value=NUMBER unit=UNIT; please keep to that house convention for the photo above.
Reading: value=88 unit=°F
